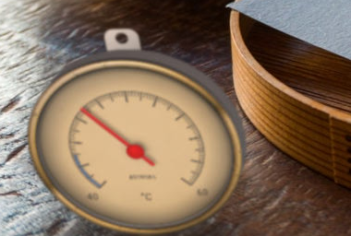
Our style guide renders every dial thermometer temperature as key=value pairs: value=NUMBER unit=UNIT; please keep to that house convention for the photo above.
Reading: value=-5 unit=°C
